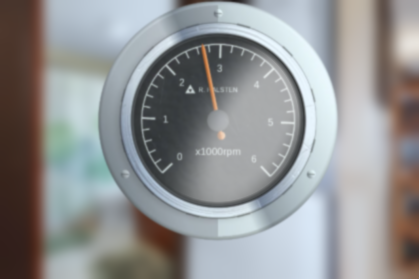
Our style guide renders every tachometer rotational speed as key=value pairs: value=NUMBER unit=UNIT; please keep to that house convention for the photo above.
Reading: value=2700 unit=rpm
